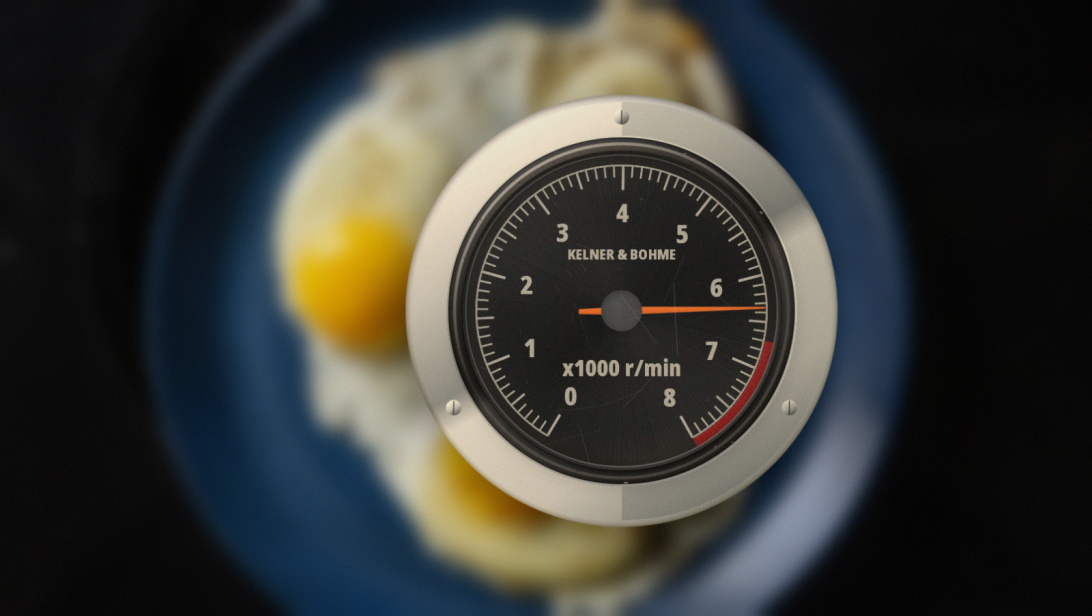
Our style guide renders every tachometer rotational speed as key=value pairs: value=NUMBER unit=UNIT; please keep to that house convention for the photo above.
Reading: value=6350 unit=rpm
